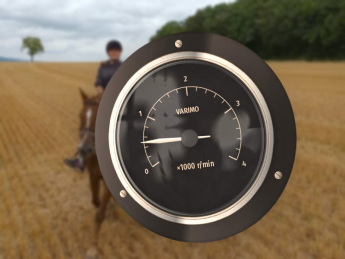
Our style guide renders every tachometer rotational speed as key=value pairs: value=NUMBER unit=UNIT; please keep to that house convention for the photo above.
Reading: value=500 unit=rpm
